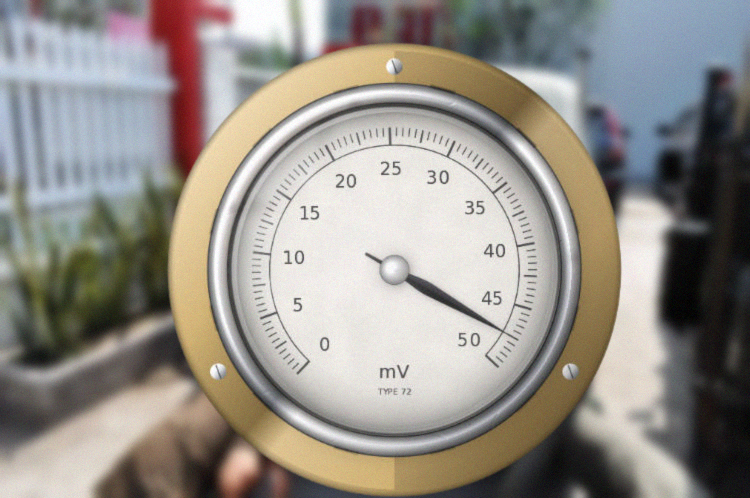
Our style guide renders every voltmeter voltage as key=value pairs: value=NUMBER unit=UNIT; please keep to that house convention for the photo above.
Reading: value=47.5 unit=mV
